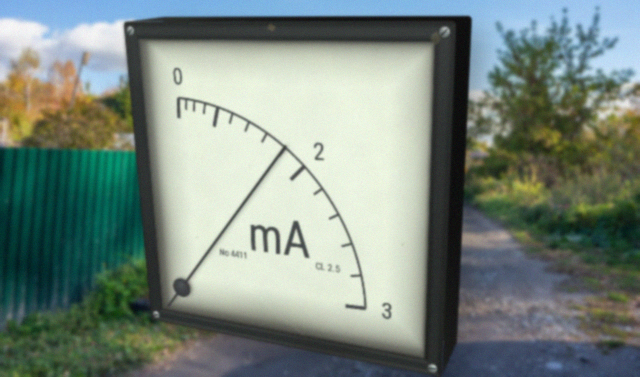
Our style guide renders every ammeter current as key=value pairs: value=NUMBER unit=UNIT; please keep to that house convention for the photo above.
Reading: value=1.8 unit=mA
